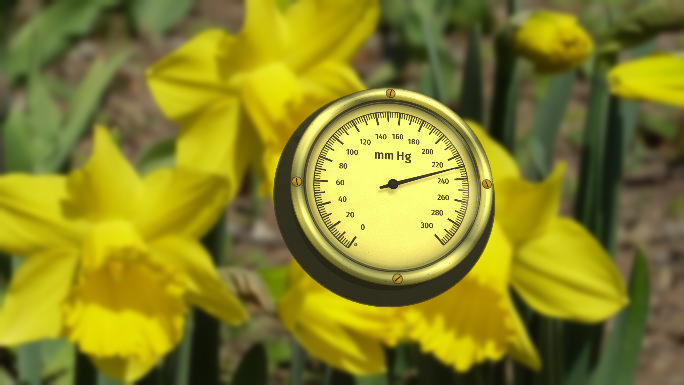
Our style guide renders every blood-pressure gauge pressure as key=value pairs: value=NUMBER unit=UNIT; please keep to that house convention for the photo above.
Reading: value=230 unit=mmHg
